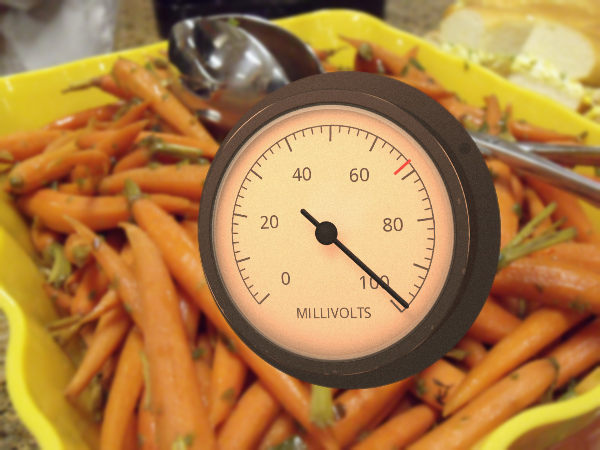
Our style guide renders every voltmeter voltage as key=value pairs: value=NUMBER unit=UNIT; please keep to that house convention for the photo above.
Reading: value=98 unit=mV
